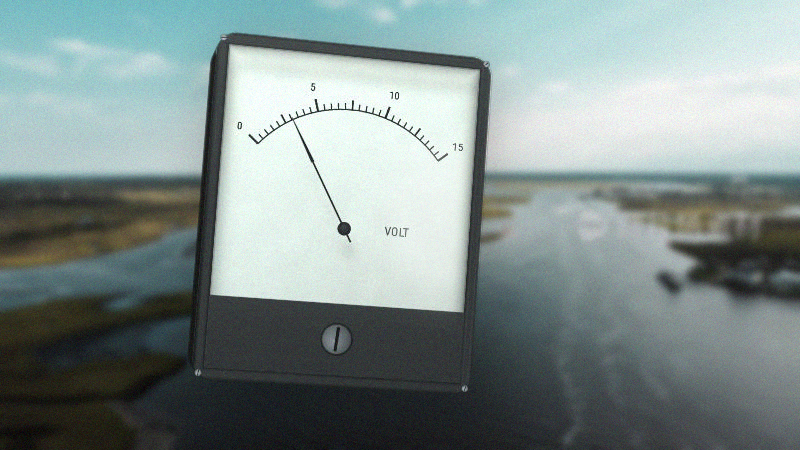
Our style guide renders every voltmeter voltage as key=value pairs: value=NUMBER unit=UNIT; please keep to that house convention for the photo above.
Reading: value=3 unit=V
